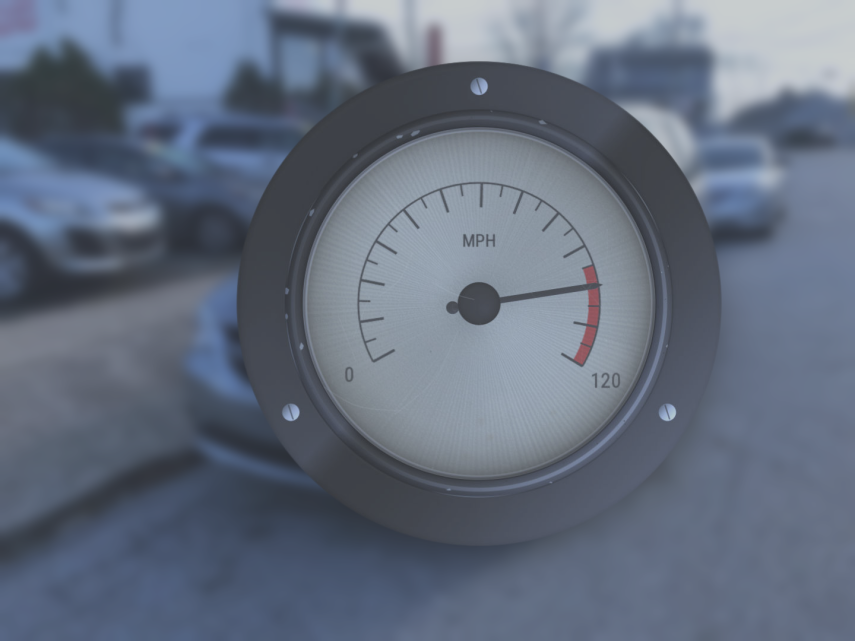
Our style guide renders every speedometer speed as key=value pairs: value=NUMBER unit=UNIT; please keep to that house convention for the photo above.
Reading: value=100 unit=mph
